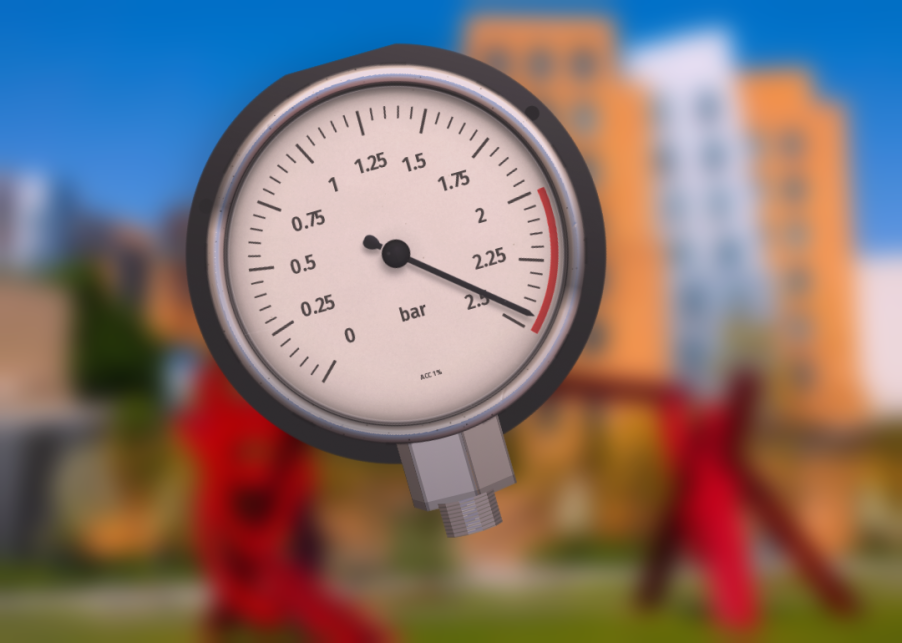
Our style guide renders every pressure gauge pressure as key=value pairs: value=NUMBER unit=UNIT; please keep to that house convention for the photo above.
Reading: value=2.45 unit=bar
